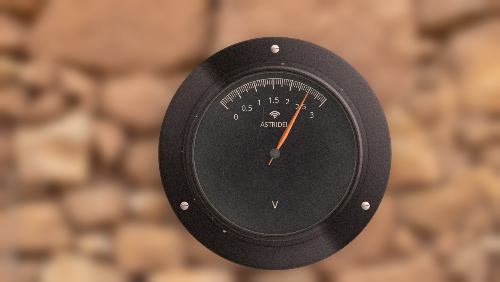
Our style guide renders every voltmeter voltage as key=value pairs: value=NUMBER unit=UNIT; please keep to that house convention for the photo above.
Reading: value=2.5 unit=V
